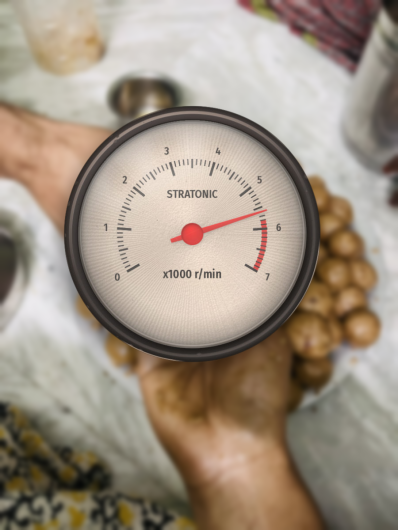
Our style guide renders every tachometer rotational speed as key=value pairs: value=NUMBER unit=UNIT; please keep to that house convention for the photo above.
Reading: value=5600 unit=rpm
